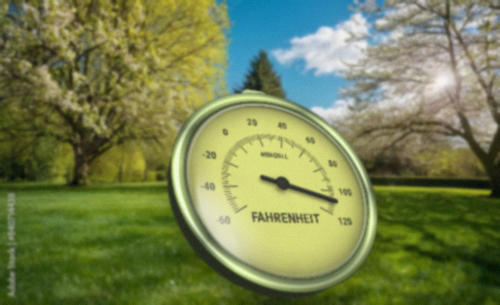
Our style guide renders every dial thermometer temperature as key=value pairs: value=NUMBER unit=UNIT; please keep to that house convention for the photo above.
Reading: value=110 unit=°F
